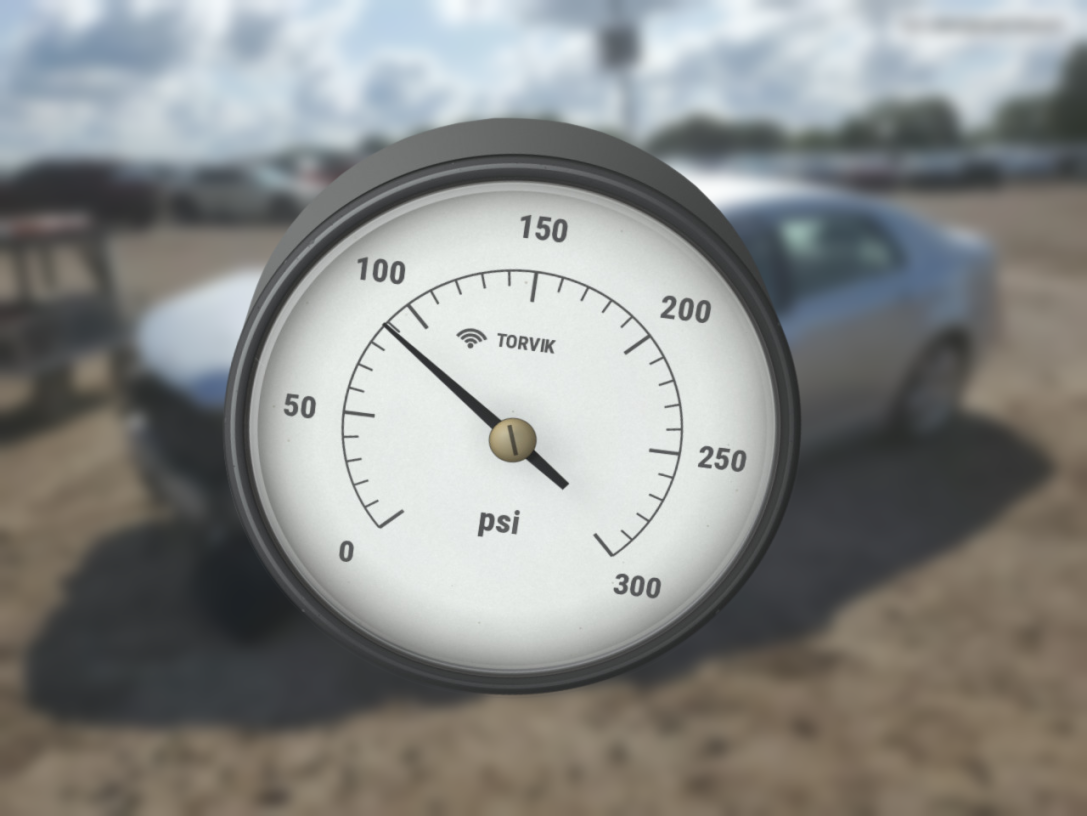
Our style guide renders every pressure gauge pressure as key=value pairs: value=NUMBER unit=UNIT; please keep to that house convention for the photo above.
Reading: value=90 unit=psi
